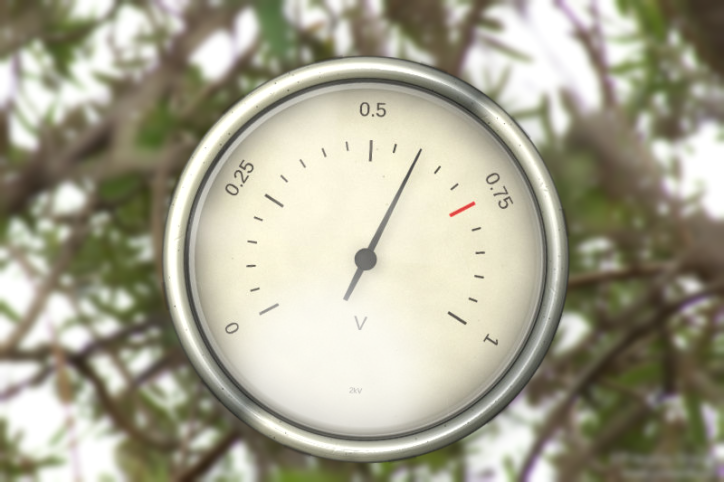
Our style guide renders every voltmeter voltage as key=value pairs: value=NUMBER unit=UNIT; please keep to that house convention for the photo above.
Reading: value=0.6 unit=V
